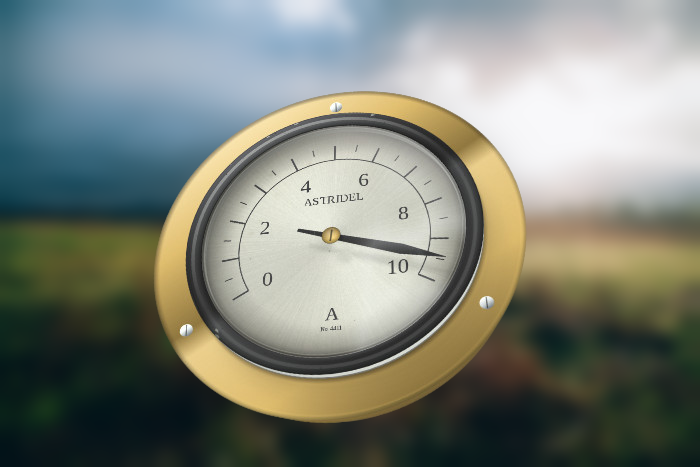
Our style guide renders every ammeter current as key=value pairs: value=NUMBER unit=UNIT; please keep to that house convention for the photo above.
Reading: value=9.5 unit=A
